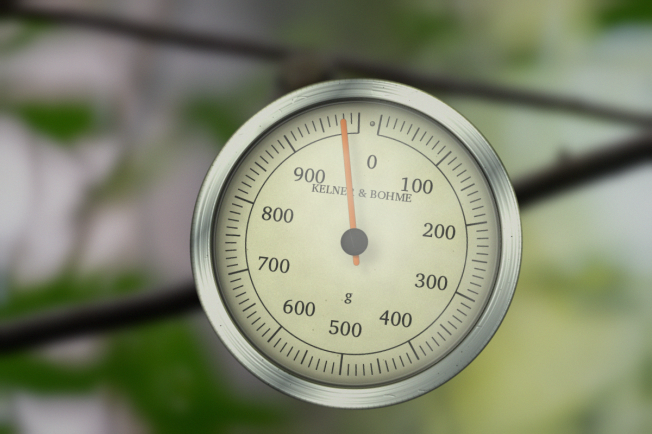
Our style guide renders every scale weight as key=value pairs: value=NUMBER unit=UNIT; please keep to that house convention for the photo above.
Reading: value=980 unit=g
